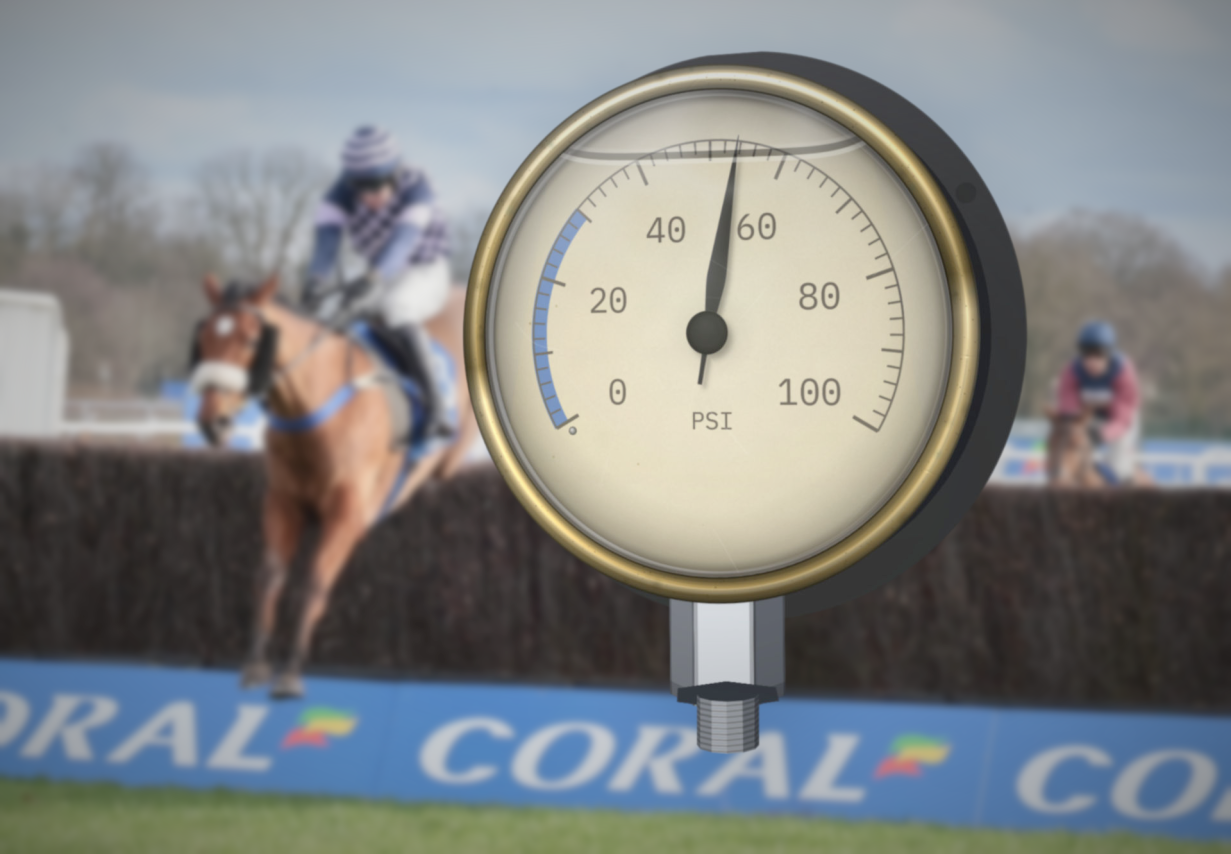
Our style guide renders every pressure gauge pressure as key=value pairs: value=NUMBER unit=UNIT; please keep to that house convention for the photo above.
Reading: value=54 unit=psi
